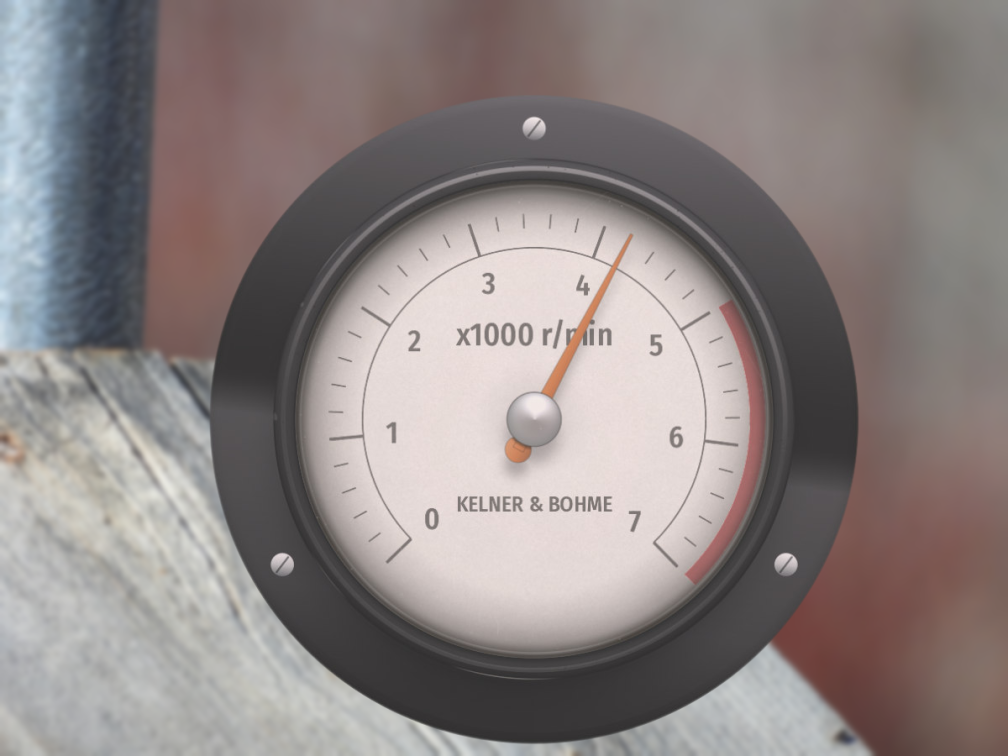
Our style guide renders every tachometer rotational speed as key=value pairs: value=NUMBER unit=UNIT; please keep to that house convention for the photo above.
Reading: value=4200 unit=rpm
